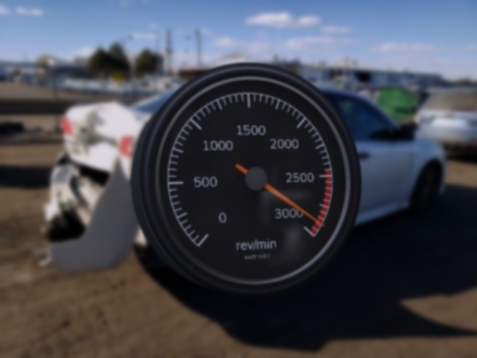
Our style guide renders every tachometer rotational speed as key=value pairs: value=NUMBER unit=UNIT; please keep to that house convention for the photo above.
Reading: value=2900 unit=rpm
